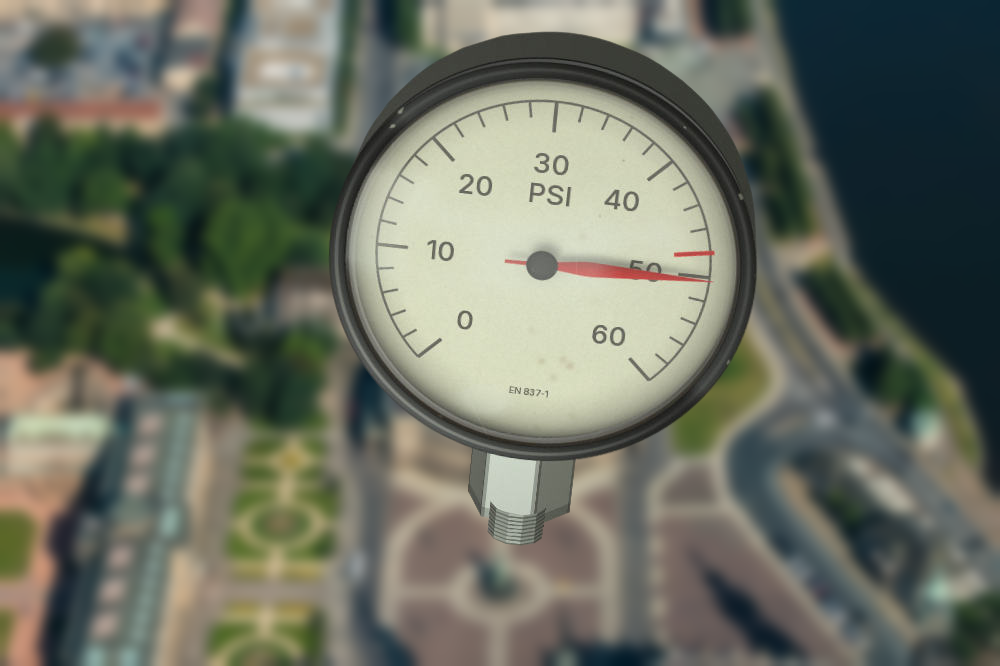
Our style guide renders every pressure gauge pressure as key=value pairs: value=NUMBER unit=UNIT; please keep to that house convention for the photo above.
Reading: value=50 unit=psi
